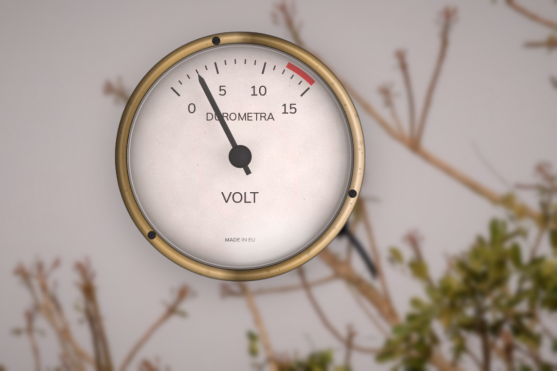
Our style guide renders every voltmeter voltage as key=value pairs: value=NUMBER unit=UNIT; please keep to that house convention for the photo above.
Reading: value=3 unit=V
